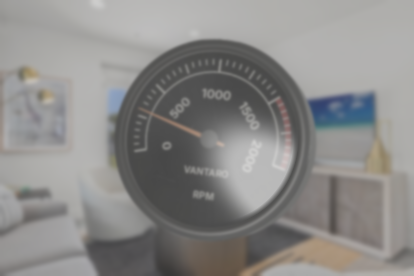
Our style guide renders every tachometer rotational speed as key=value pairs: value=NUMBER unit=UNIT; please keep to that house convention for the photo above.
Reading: value=300 unit=rpm
